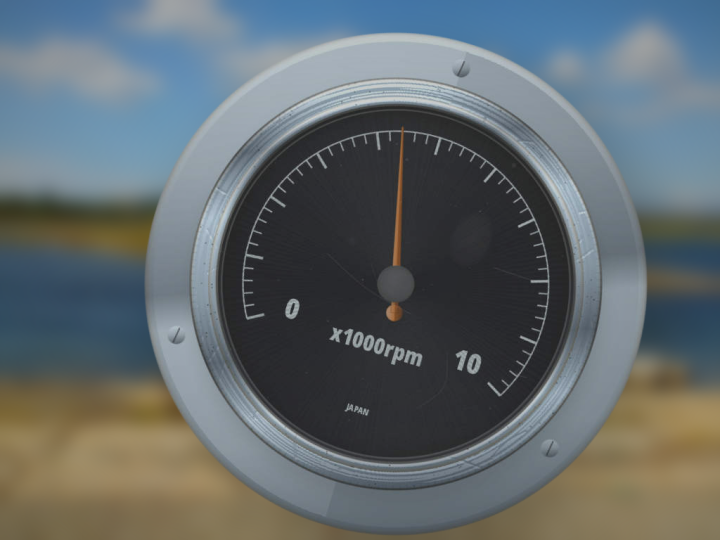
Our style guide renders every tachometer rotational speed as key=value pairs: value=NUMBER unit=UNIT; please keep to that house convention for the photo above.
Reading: value=4400 unit=rpm
